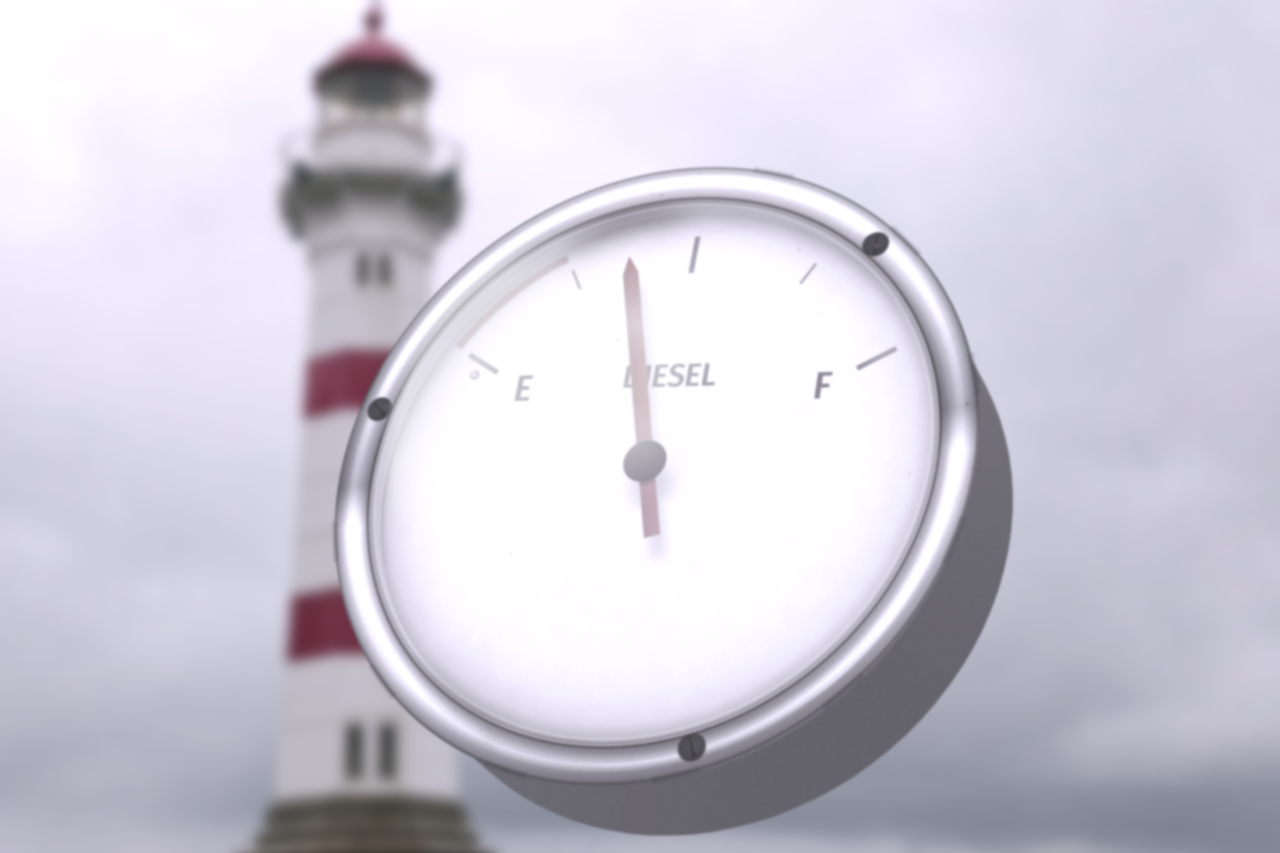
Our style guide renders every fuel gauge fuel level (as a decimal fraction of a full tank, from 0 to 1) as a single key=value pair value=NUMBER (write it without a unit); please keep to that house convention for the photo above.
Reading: value=0.375
